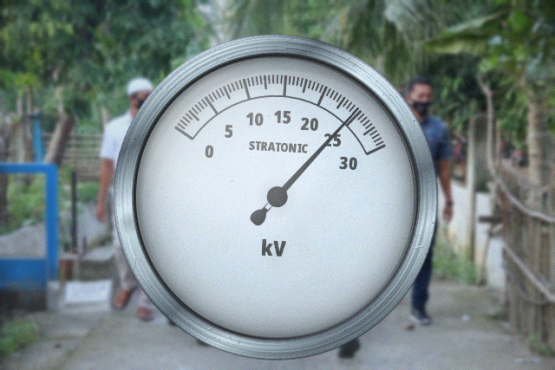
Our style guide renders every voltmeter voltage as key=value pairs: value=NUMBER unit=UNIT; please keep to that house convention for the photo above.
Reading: value=24.5 unit=kV
